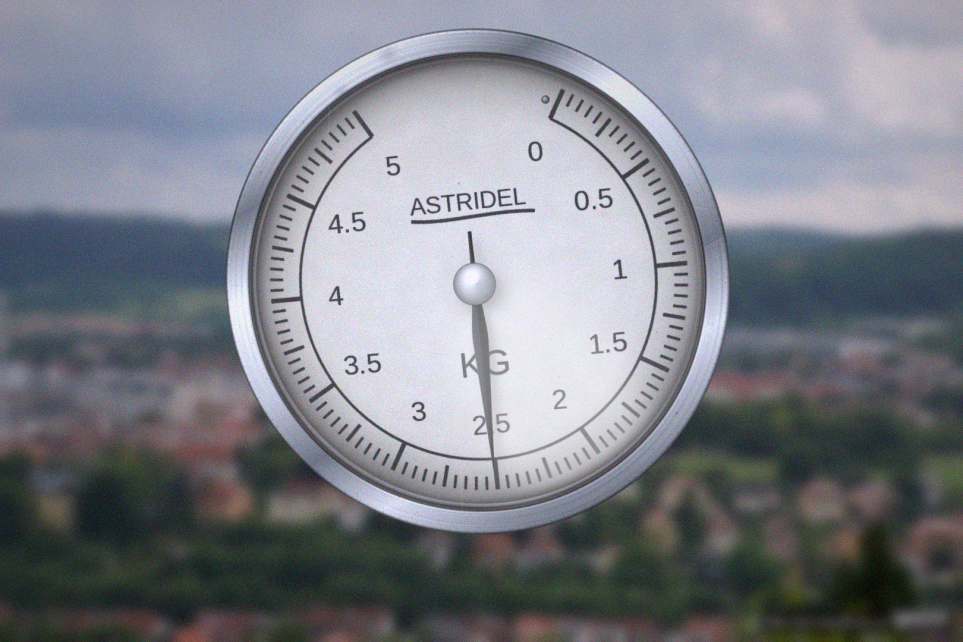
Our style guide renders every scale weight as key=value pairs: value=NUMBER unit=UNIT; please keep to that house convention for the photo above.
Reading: value=2.5 unit=kg
